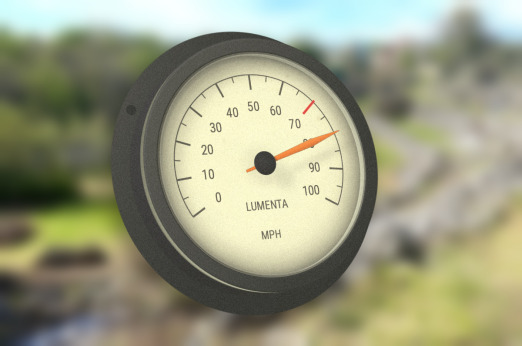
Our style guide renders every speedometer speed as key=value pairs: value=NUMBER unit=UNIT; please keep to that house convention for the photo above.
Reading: value=80 unit=mph
